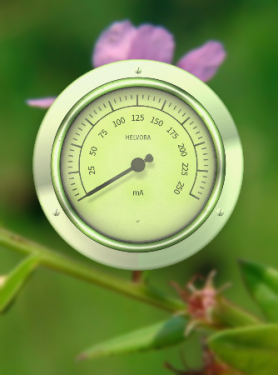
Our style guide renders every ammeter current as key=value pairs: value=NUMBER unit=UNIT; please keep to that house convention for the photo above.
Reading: value=0 unit=mA
